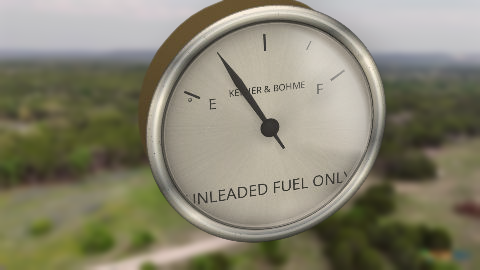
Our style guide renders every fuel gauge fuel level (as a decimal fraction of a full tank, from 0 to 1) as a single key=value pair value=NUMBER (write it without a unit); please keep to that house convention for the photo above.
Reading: value=0.25
